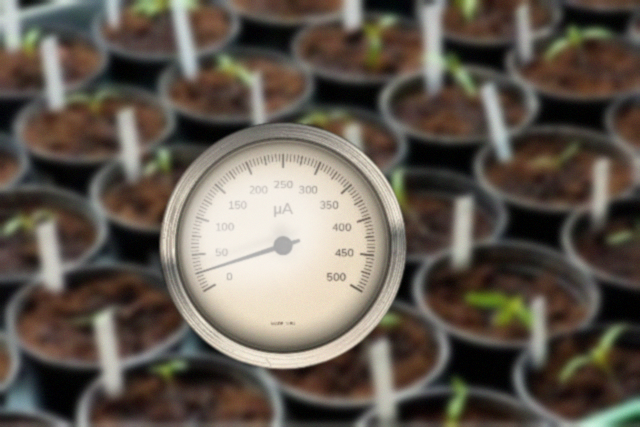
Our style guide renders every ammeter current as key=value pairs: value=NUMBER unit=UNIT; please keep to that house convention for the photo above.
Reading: value=25 unit=µA
